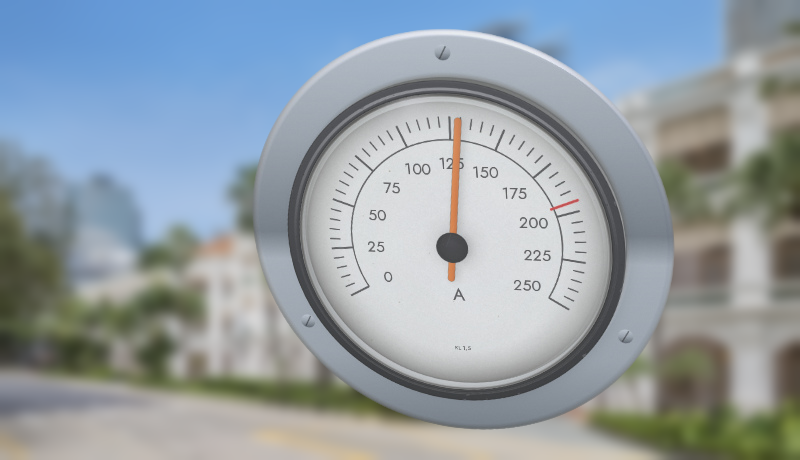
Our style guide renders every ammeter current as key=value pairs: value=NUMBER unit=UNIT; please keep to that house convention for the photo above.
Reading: value=130 unit=A
